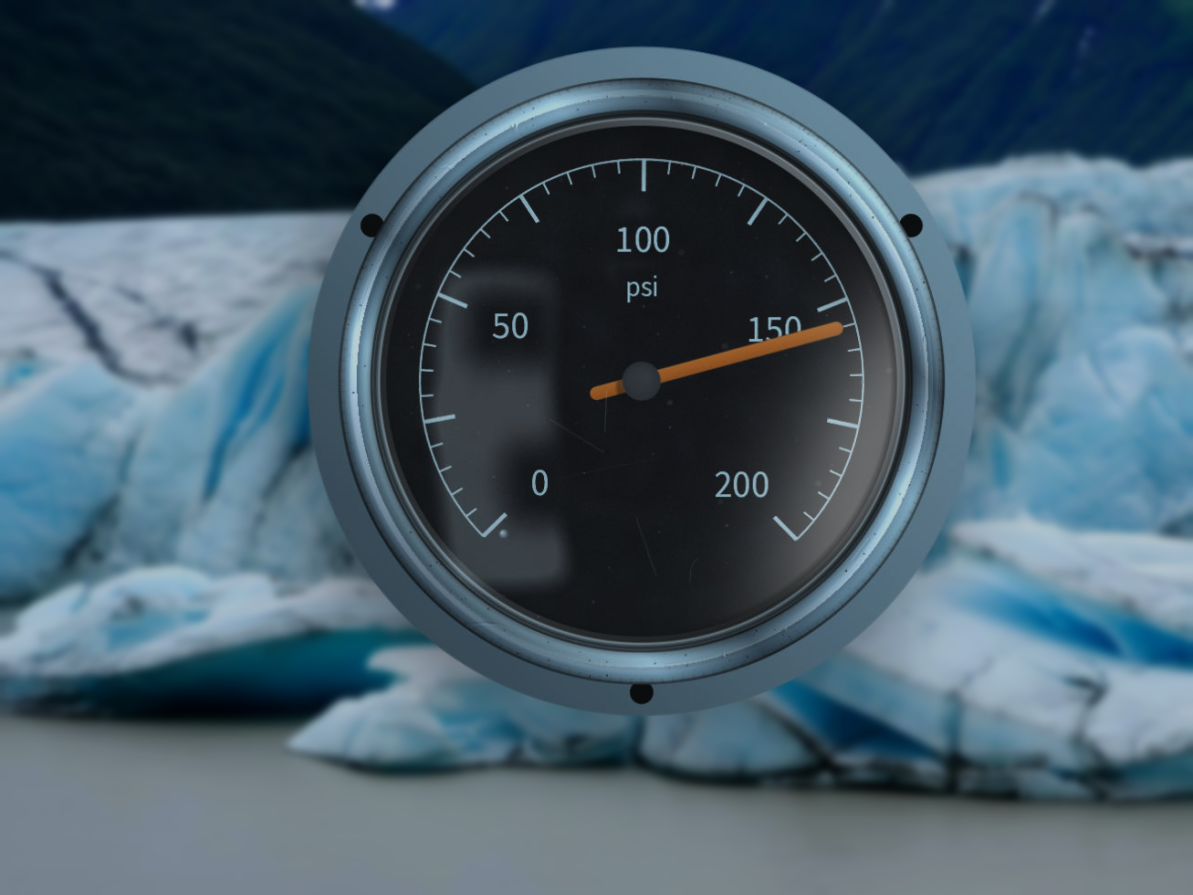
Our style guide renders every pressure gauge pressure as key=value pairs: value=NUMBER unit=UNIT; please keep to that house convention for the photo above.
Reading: value=155 unit=psi
